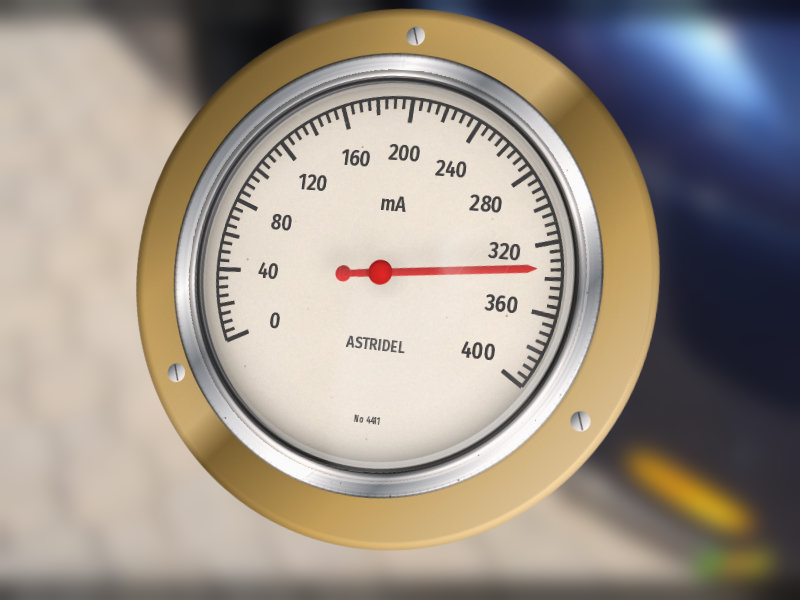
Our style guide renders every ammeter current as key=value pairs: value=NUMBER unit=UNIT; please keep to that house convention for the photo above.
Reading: value=335 unit=mA
